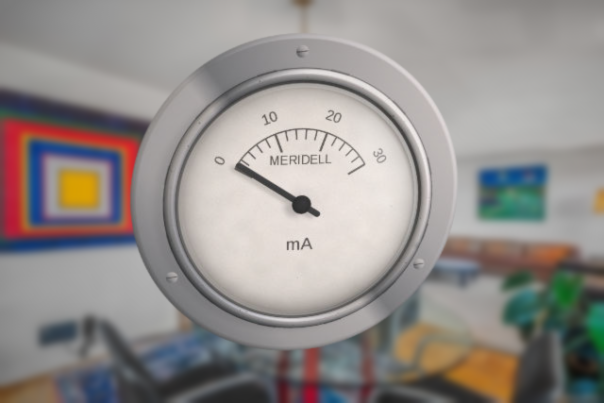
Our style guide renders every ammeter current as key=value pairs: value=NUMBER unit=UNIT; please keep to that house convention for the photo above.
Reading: value=1 unit=mA
